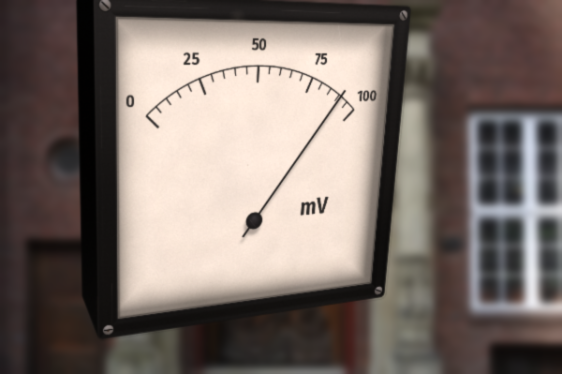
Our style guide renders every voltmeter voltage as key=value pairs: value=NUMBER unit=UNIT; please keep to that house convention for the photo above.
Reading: value=90 unit=mV
